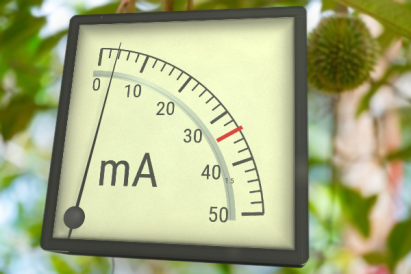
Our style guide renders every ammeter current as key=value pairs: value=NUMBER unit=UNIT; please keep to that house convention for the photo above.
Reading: value=4 unit=mA
